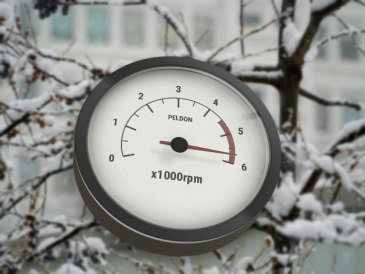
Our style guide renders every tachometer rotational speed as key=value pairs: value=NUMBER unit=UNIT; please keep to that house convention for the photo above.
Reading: value=5750 unit=rpm
